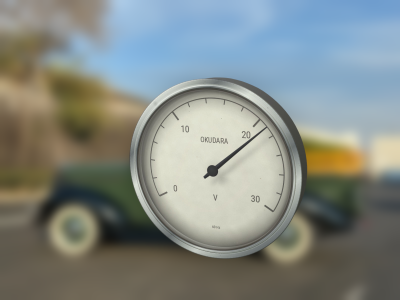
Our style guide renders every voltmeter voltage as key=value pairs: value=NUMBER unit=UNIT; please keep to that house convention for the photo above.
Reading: value=21 unit=V
